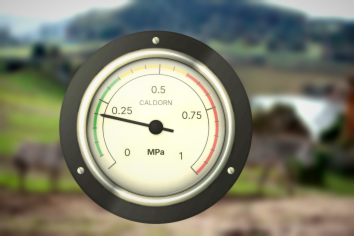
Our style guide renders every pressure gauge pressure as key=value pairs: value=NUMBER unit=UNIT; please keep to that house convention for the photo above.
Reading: value=0.2 unit=MPa
